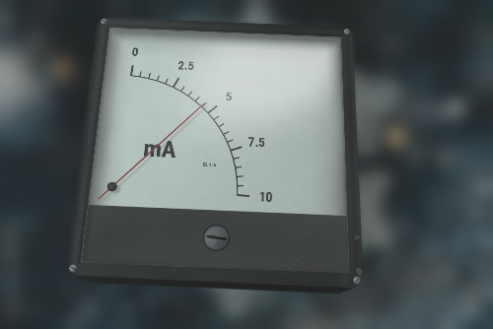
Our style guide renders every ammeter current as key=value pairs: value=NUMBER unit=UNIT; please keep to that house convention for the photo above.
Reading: value=4.5 unit=mA
